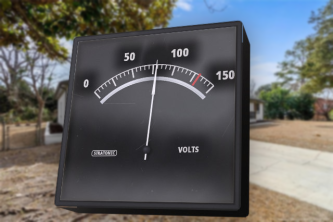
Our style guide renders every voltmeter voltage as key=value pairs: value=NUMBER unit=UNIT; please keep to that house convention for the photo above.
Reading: value=80 unit=V
